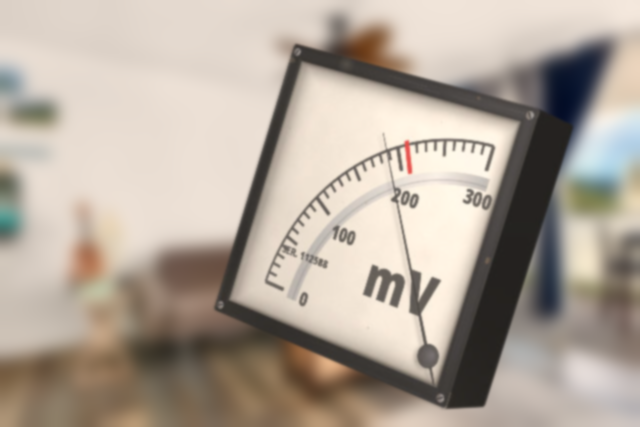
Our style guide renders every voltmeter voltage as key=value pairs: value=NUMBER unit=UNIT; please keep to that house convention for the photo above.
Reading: value=190 unit=mV
